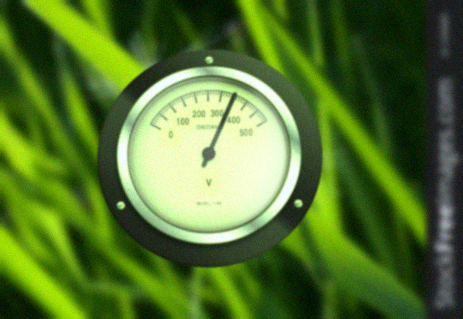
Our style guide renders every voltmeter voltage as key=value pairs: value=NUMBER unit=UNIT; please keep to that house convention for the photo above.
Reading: value=350 unit=V
